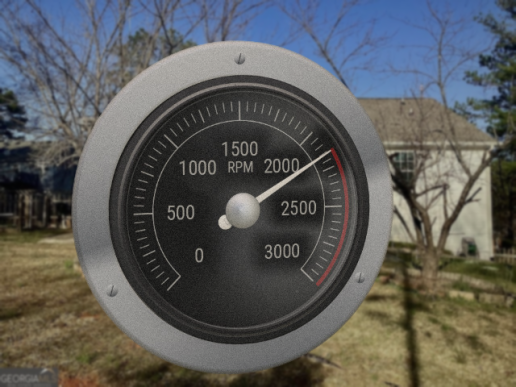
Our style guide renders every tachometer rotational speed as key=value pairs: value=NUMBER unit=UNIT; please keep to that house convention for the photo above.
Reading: value=2150 unit=rpm
